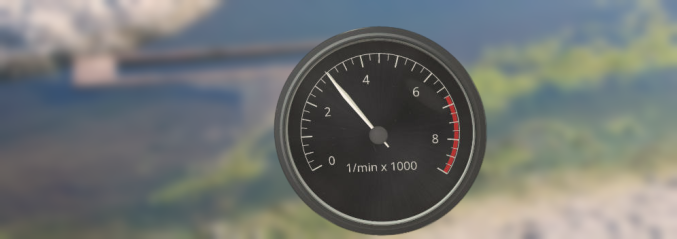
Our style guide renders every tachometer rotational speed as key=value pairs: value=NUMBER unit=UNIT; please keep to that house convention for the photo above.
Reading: value=3000 unit=rpm
